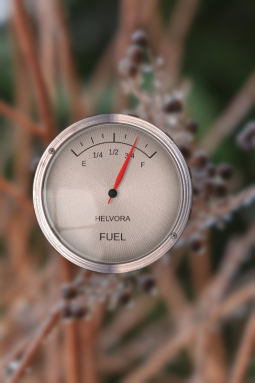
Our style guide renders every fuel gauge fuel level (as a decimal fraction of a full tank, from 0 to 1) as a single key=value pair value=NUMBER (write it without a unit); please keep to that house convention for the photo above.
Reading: value=0.75
